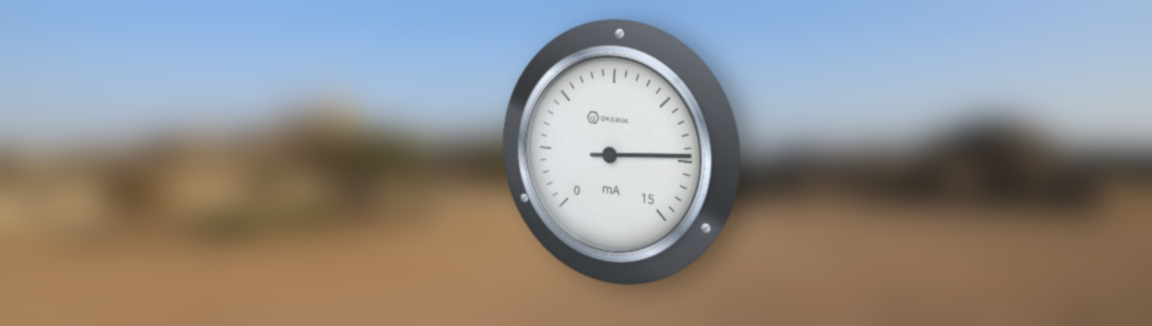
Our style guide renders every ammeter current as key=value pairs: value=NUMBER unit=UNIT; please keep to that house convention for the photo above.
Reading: value=12.25 unit=mA
